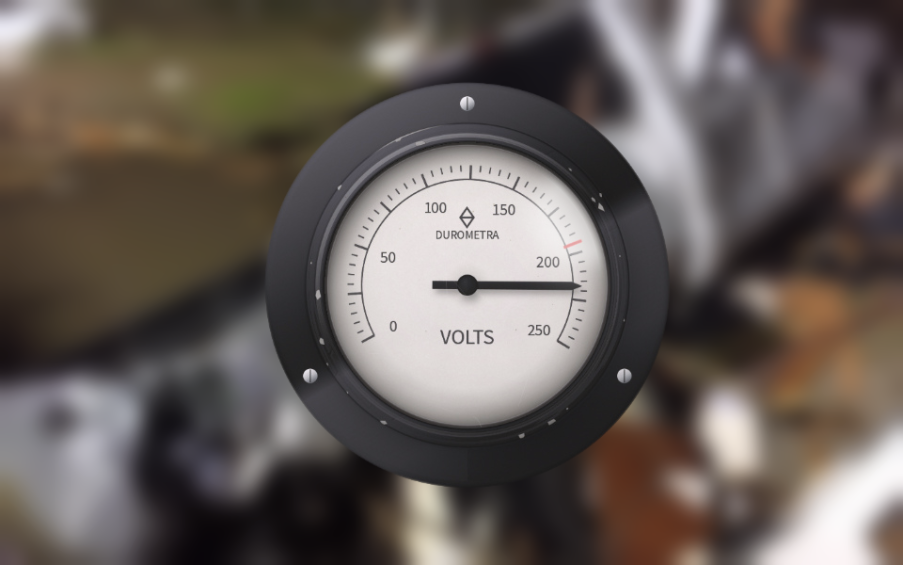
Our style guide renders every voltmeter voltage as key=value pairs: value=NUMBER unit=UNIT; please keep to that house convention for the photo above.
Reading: value=217.5 unit=V
